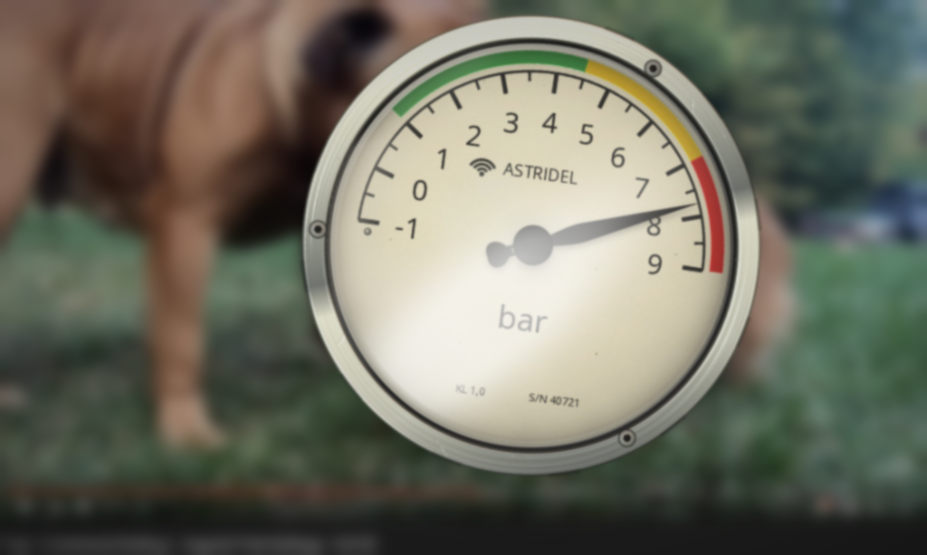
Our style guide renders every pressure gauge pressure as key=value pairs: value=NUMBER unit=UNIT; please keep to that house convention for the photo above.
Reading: value=7.75 unit=bar
